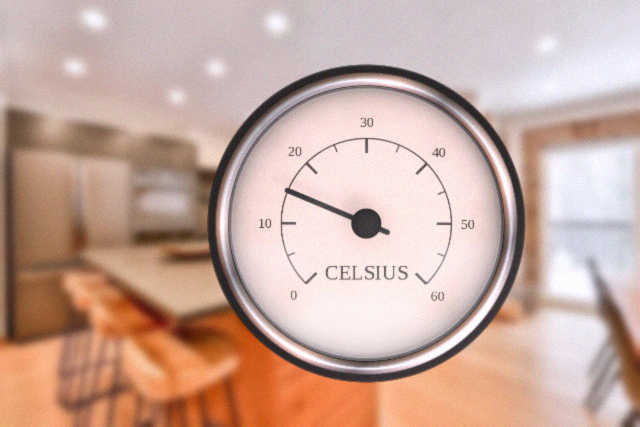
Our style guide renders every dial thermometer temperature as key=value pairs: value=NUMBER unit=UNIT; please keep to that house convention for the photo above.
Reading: value=15 unit=°C
